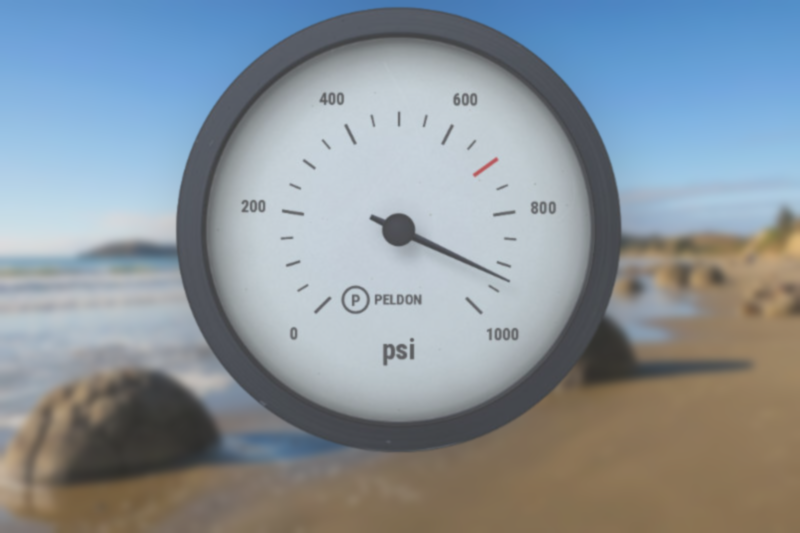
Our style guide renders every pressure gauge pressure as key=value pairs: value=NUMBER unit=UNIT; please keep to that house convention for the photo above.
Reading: value=925 unit=psi
